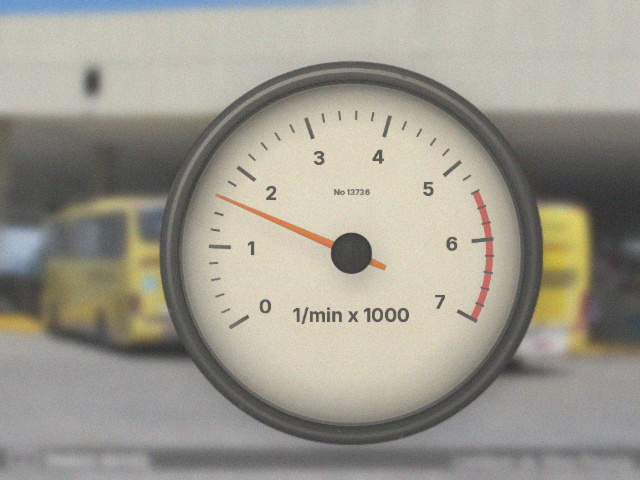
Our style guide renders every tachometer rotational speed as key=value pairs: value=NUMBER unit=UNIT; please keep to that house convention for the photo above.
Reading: value=1600 unit=rpm
